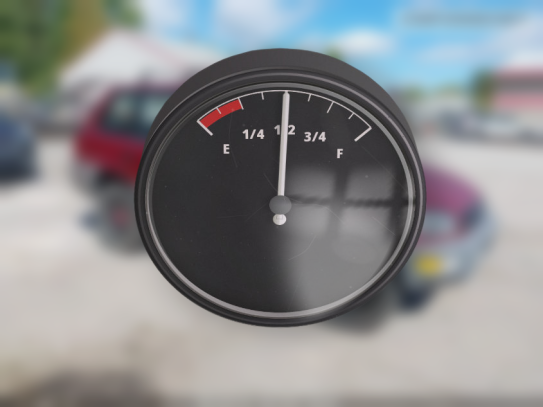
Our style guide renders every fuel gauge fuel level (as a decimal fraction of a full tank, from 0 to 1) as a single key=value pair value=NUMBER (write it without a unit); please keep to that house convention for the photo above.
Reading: value=0.5
